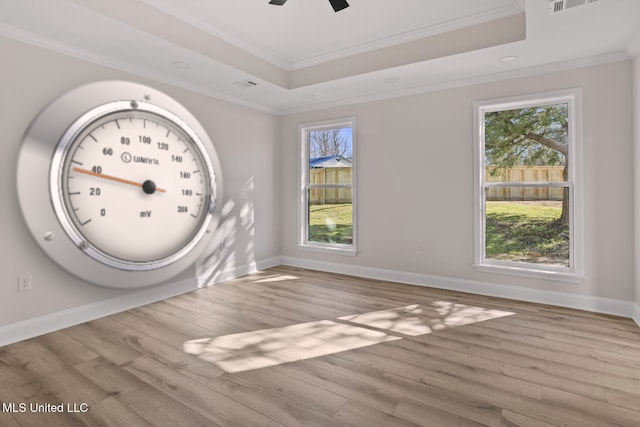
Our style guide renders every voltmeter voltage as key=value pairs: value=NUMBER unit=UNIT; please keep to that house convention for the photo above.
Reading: value=35 unit=mV
